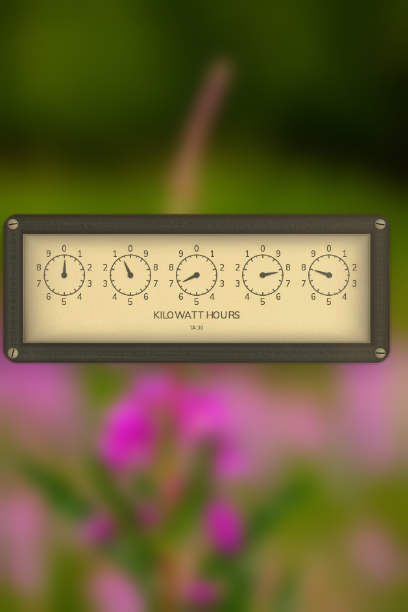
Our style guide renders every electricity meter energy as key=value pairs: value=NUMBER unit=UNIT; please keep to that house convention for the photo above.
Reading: value=678 unit=kWh
